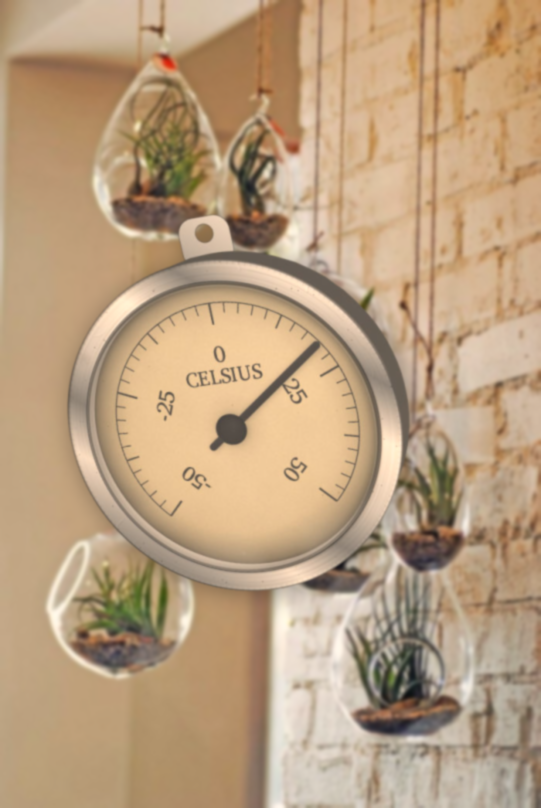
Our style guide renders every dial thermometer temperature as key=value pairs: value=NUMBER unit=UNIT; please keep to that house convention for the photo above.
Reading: value=20 unit=°C
